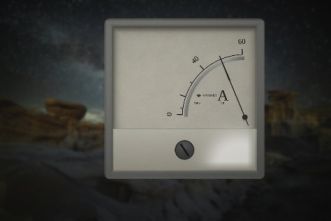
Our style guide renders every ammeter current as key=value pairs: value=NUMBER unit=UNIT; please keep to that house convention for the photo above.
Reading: value=50 unit=A
